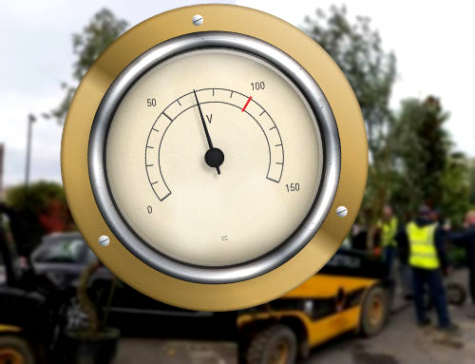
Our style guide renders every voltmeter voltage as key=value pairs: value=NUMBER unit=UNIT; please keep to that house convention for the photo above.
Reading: value=70 unit=V
